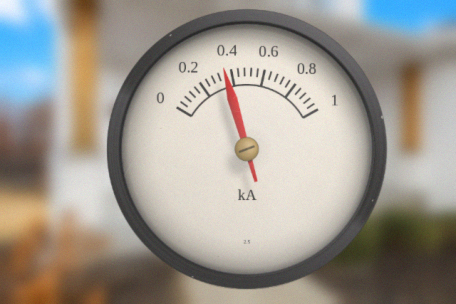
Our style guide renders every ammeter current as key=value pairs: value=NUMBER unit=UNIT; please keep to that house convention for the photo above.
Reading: value=0.36 unit=kA
